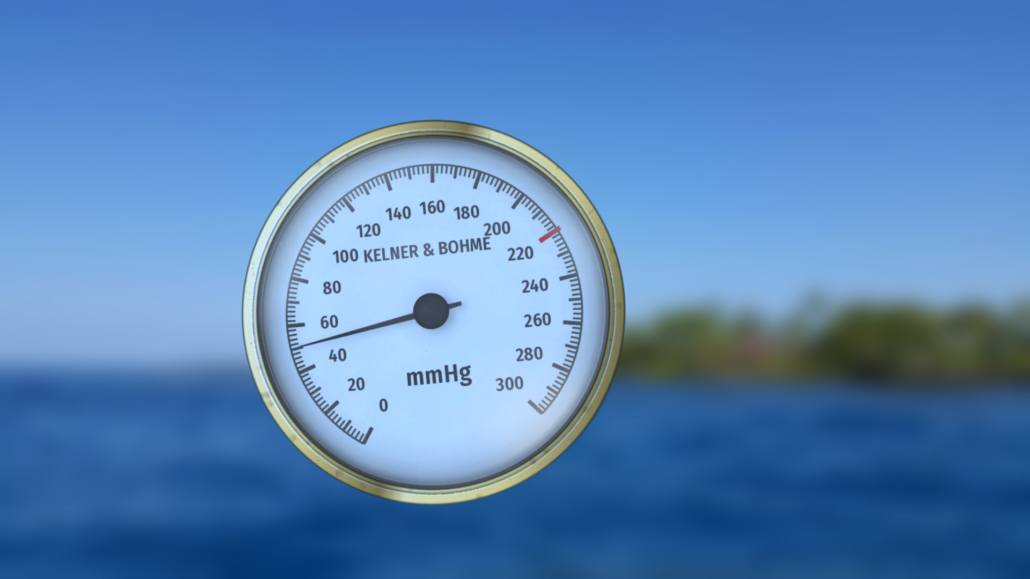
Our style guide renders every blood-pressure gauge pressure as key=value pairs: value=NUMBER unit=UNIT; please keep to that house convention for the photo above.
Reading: value=50 unit=mmHg
